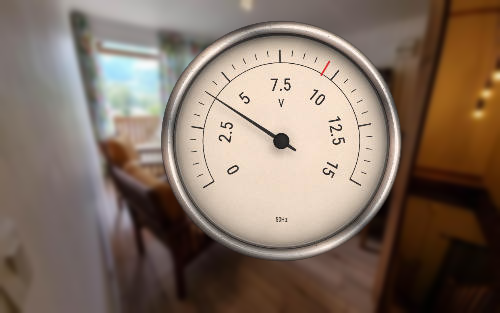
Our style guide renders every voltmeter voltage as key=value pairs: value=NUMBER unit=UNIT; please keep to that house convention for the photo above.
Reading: value=4 unit=V
